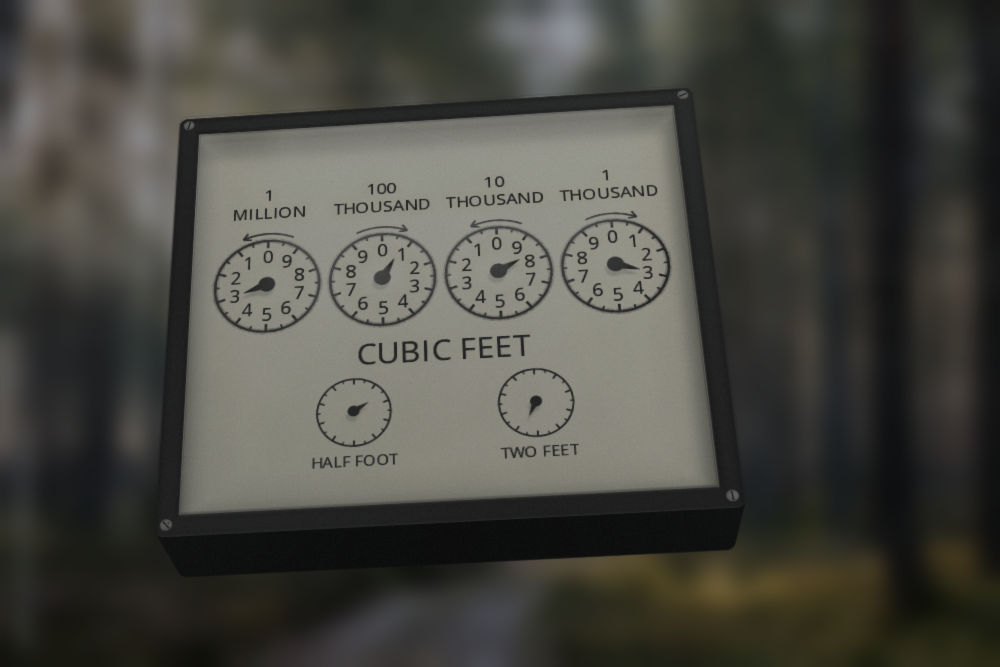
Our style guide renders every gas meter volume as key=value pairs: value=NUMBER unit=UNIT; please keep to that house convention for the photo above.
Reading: value=308300 unit=ft³
